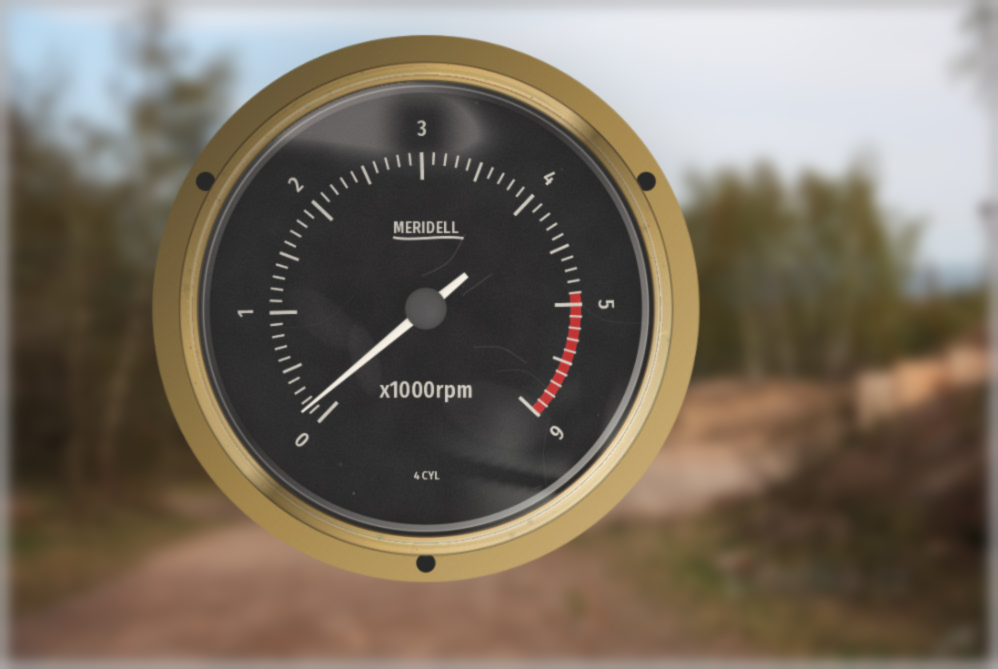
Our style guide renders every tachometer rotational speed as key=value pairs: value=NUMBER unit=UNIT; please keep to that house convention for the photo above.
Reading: value=150 unit=rpm
